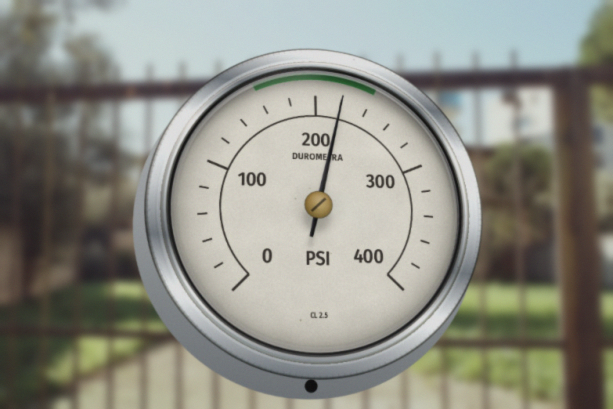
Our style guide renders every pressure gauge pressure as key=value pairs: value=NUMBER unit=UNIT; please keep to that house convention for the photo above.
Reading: value=220 unit=psi
